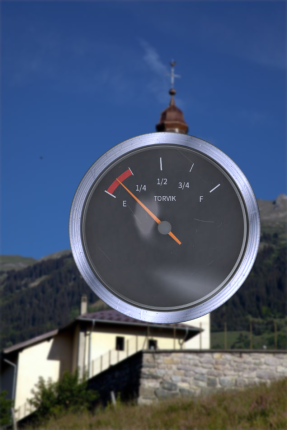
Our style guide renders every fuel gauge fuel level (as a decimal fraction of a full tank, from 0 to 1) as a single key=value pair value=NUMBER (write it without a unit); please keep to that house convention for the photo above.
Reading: value=0.125
